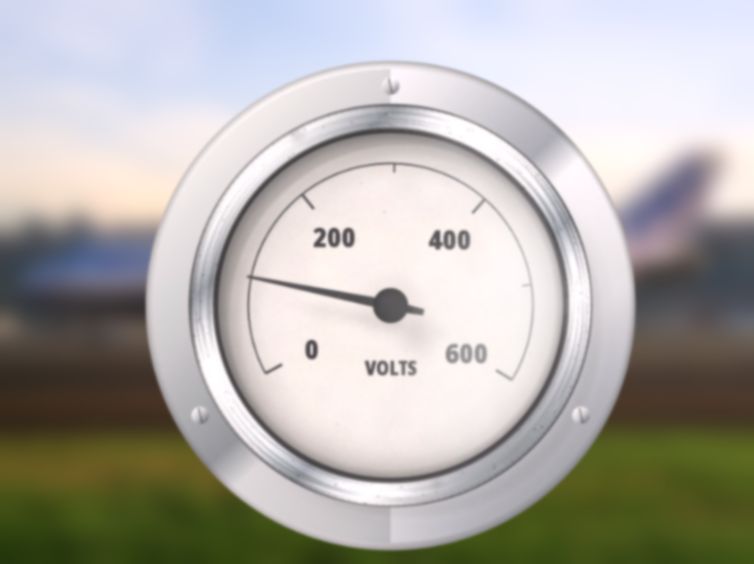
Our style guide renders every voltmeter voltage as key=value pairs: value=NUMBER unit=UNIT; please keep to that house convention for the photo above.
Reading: value=100 unit=V
